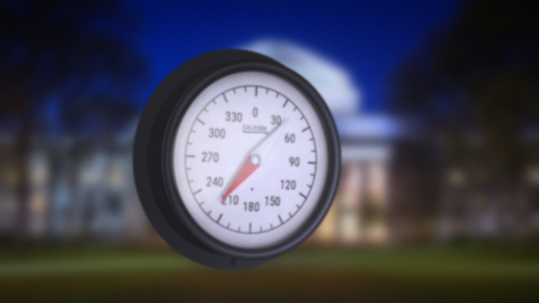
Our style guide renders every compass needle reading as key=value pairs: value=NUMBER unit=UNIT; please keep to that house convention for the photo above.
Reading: value=220 unit=°
